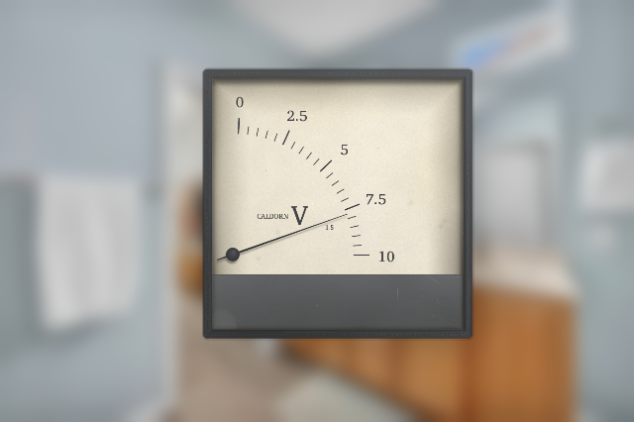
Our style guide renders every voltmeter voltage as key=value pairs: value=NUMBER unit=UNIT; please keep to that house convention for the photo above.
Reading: value=7.75 unit=V
